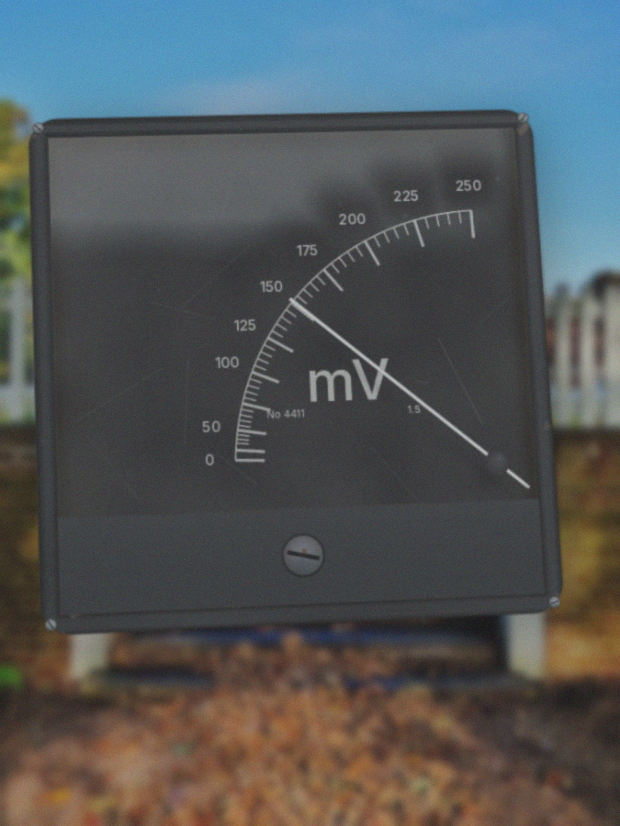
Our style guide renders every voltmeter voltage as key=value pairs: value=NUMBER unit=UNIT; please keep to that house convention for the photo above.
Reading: value=150 unit=mV
